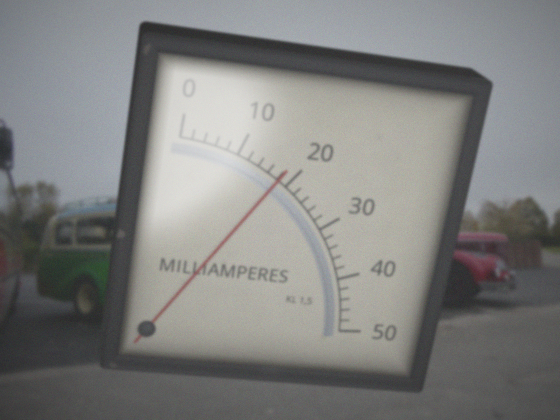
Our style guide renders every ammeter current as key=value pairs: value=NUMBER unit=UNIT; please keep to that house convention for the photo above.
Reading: value=18 unit=mA
